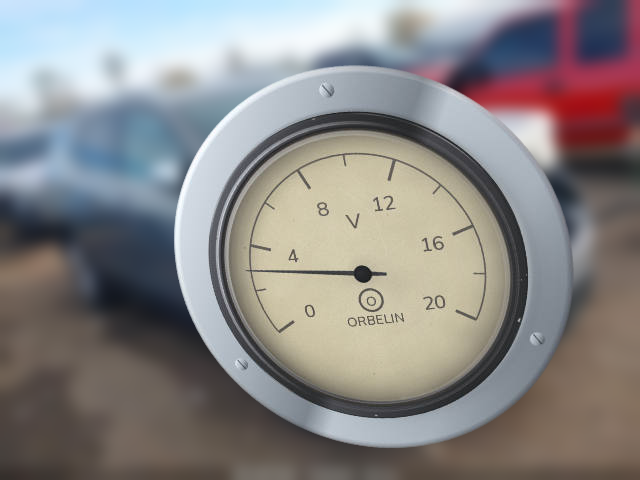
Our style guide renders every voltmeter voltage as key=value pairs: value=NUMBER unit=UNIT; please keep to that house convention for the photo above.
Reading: value=3 unit=V
